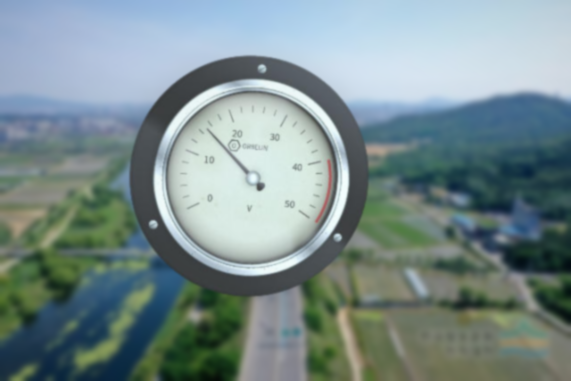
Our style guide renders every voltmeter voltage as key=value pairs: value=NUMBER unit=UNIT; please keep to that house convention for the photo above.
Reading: value=15 unit=V
